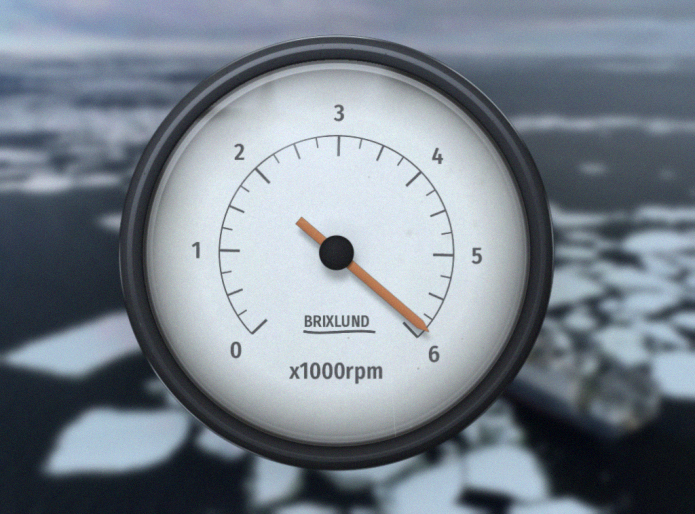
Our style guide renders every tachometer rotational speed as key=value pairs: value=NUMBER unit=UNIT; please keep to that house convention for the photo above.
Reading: value=5875 unit=rpm
